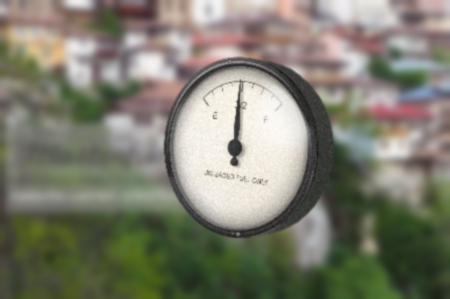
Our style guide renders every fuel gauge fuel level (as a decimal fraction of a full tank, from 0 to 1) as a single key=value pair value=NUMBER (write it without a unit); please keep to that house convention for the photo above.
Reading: value=0.5
